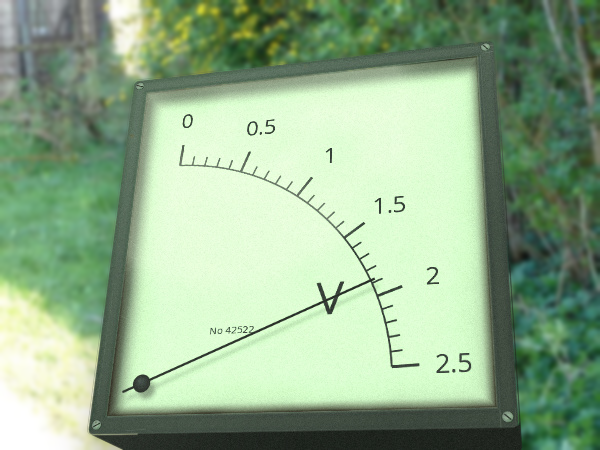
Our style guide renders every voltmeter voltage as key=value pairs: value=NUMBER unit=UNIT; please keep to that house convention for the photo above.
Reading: value=1.9 unit=V
